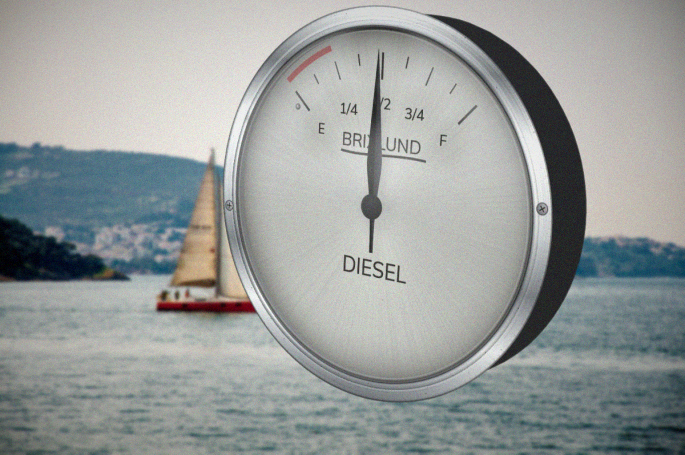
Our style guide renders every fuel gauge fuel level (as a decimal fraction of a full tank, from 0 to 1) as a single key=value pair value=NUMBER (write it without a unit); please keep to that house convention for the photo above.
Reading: value=0.5
